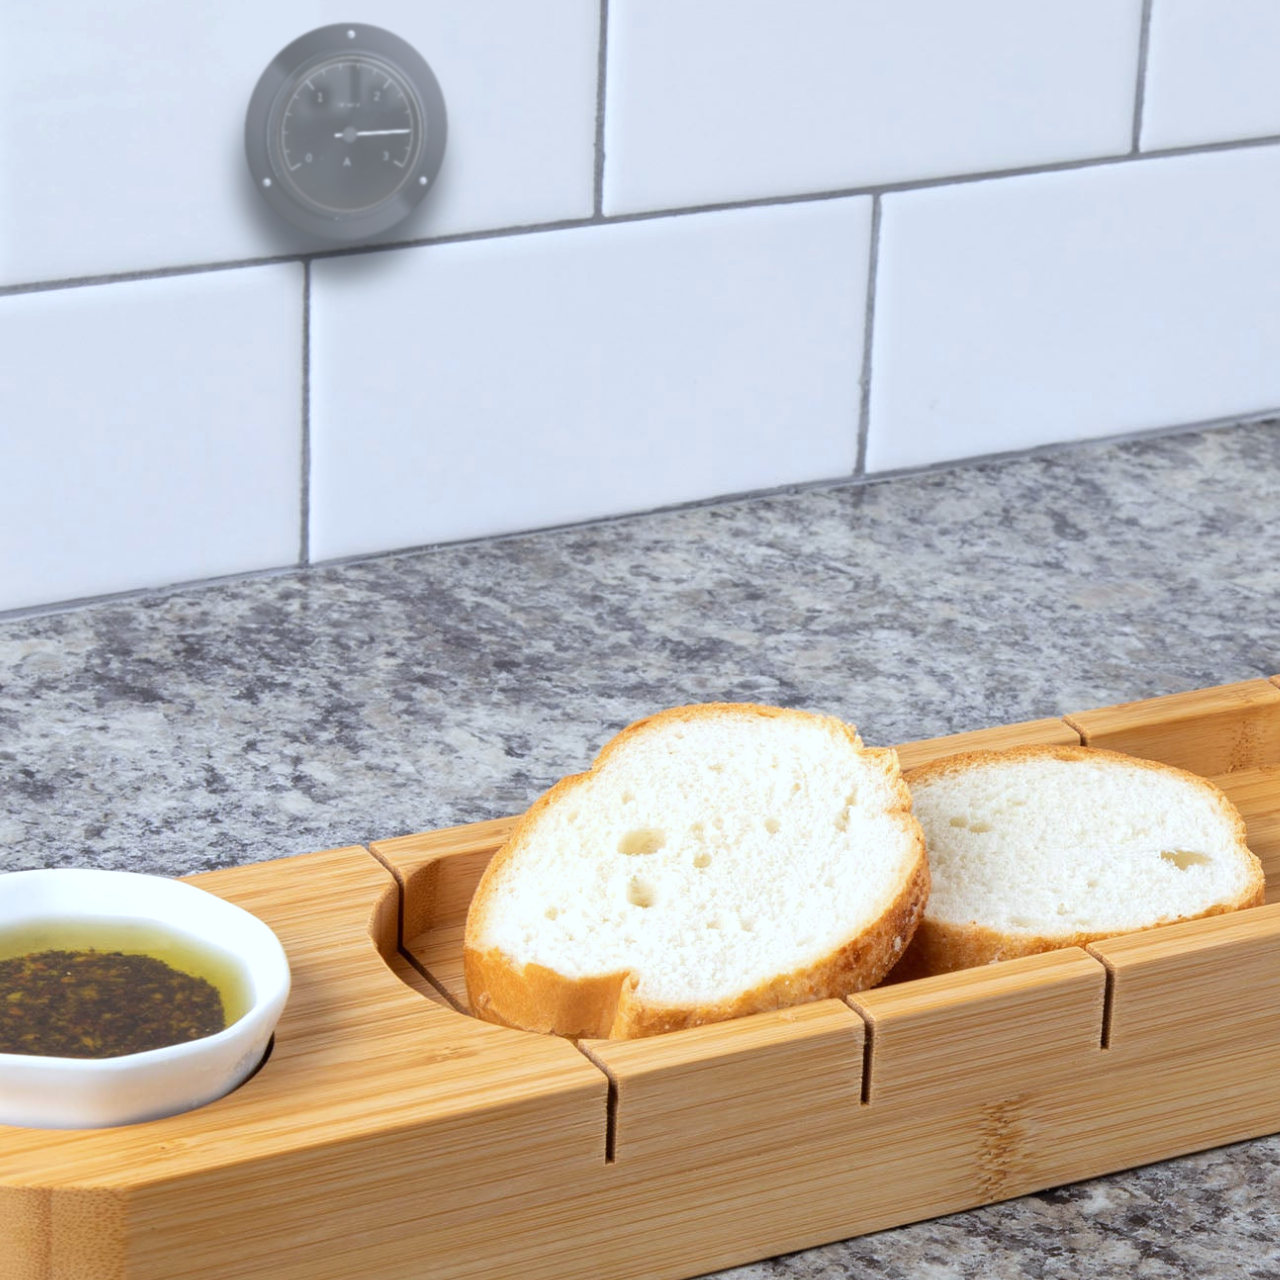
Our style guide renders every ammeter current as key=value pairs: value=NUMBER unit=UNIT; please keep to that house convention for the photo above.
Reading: value=2.6 unit=A
